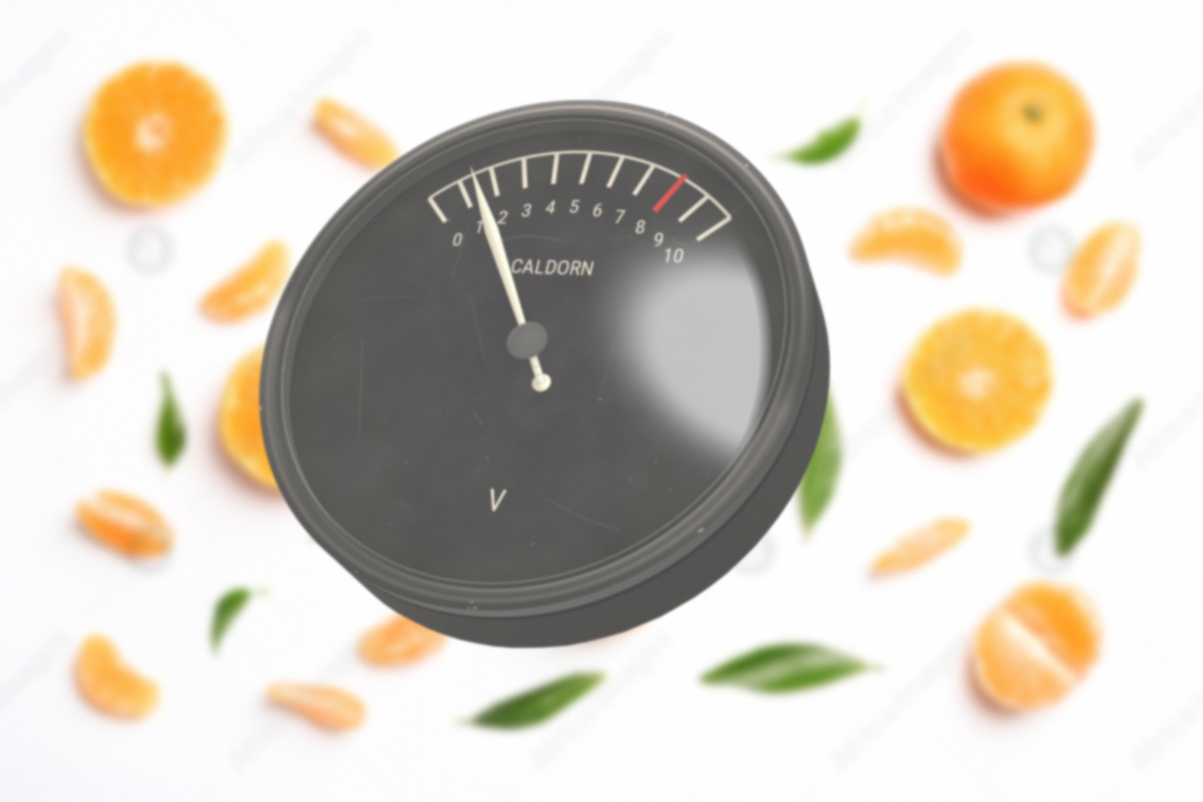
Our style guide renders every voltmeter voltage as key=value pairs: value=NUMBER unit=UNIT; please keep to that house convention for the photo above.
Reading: value=1.5 unit=V
